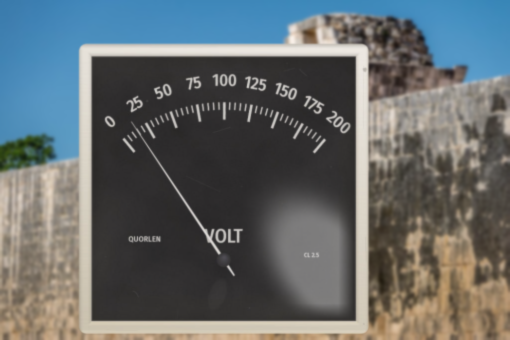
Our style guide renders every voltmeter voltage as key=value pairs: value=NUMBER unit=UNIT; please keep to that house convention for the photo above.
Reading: value=15 unit=V
